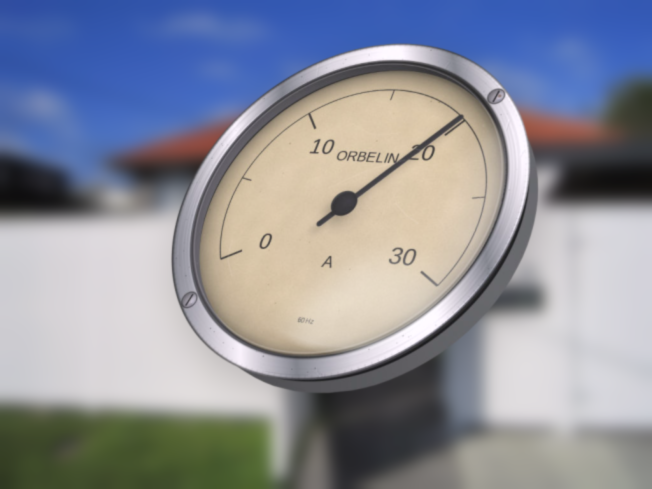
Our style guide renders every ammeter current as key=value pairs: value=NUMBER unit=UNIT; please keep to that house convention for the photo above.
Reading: value=20 unit=A
